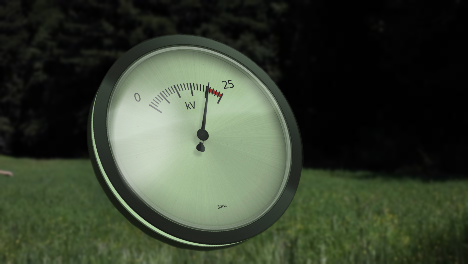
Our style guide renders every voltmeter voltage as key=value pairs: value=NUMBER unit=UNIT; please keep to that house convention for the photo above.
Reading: value=20 unit=kV
